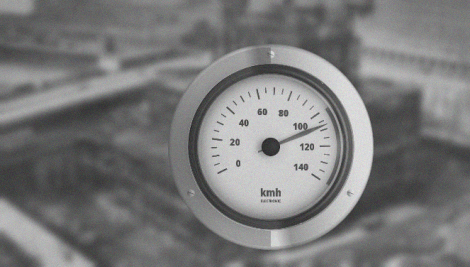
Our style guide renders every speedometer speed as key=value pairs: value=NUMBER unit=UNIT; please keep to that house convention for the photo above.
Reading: value=107.5 unit=km/h
